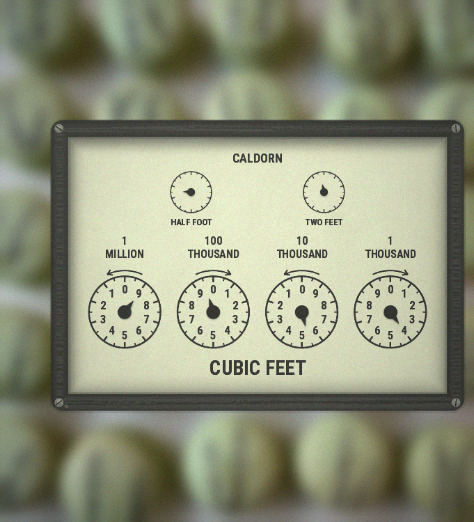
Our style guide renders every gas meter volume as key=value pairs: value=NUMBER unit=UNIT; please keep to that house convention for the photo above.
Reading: value=895400 unit=ft³
